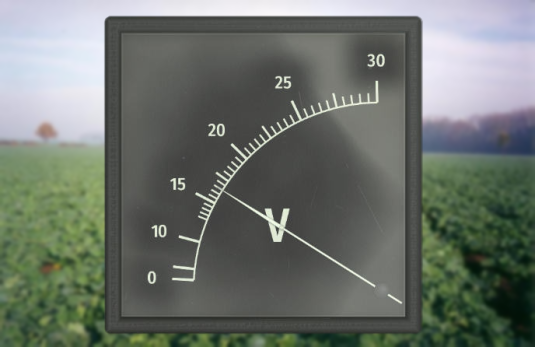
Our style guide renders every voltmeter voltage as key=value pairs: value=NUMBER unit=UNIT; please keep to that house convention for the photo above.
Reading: value=16.5 unit=V
